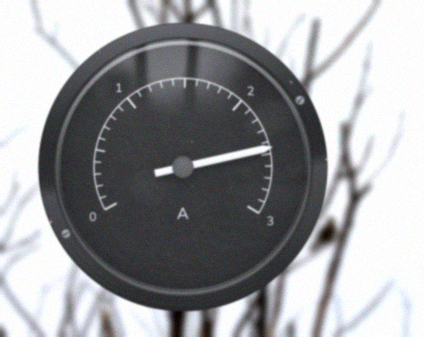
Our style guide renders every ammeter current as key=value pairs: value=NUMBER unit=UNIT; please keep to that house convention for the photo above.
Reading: value=2.45 unit=A
